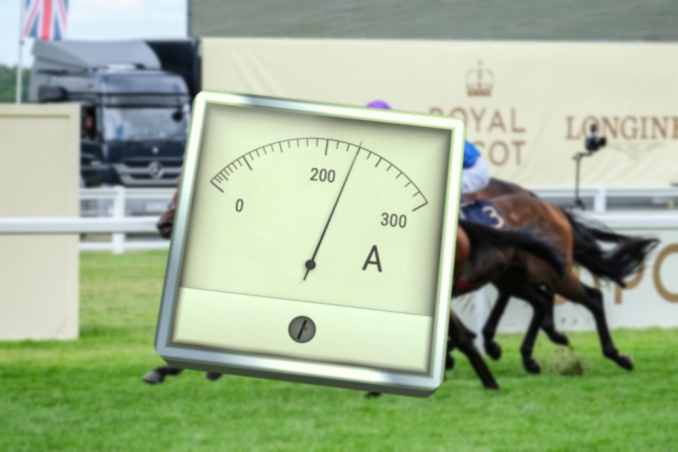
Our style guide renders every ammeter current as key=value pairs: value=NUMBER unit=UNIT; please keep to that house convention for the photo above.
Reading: value=230 unit=A
